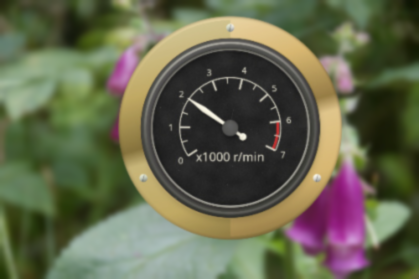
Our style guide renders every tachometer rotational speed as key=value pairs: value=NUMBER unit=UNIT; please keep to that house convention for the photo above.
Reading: value=2000 unit=rpm
